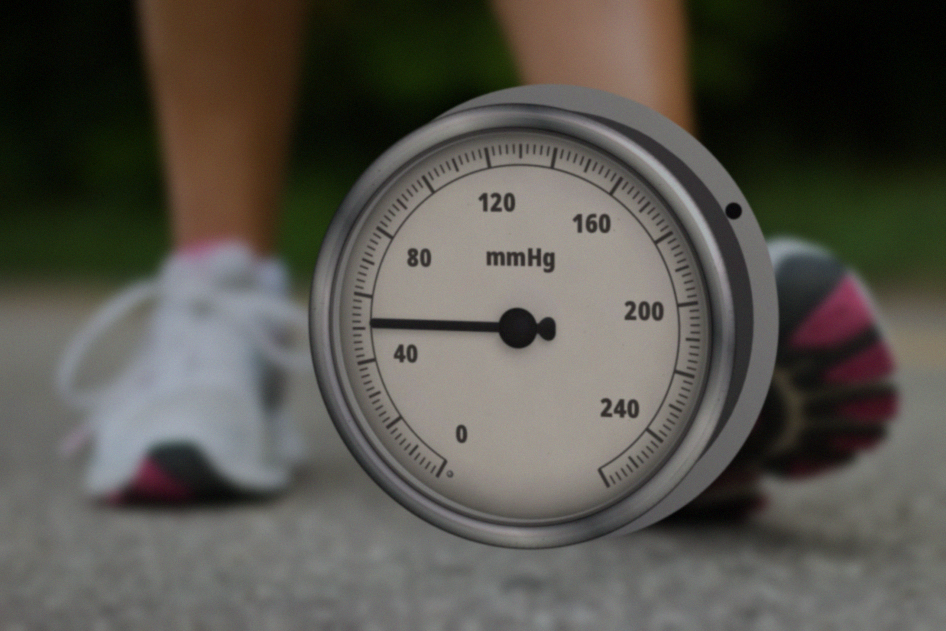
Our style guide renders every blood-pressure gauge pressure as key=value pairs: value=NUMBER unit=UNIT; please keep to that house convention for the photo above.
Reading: value=52 unit=mmHg
